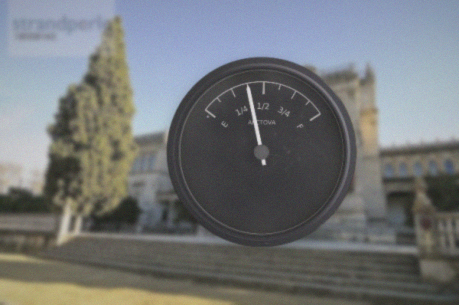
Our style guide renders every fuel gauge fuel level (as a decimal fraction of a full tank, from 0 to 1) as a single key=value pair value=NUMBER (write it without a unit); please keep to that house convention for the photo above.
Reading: value=0.375
